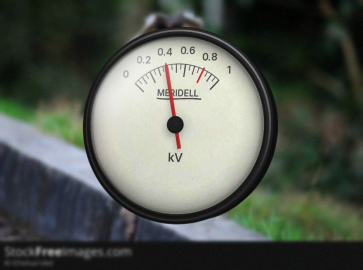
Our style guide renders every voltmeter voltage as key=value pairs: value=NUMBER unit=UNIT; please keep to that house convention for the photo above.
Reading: value=0.4 unit=kV
